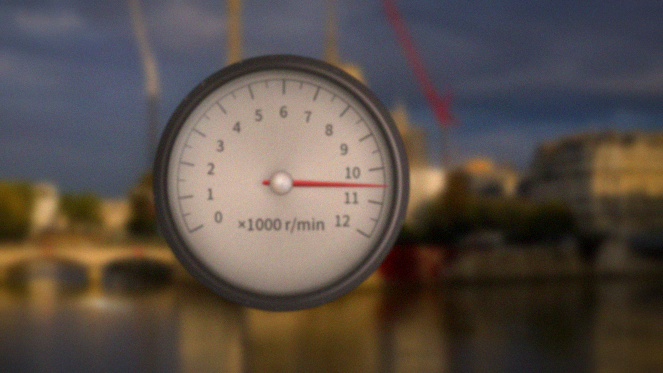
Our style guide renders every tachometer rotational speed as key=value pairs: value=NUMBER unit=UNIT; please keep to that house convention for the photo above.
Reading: value=10500 unit=rpm
